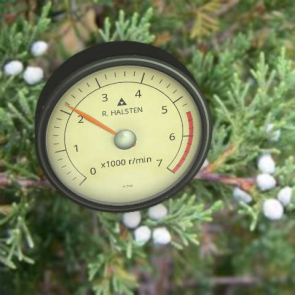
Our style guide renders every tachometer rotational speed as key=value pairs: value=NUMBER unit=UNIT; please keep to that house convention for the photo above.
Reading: value=2200 unit=rpm
